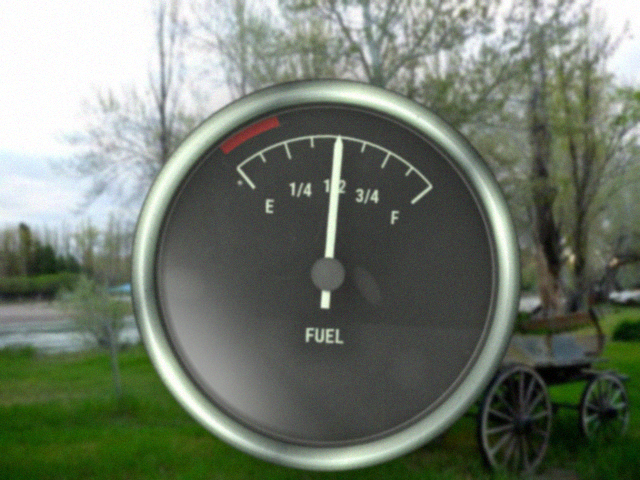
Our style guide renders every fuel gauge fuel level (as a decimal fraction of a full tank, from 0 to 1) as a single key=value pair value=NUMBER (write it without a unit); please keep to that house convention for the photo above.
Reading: value=0.5
